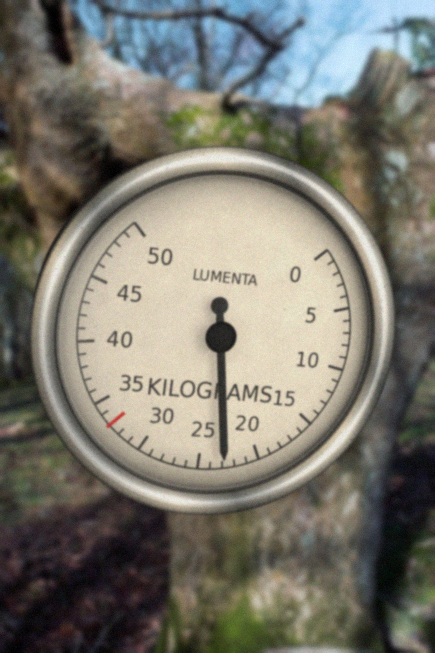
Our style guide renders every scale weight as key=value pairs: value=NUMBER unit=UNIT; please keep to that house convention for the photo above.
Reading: value=23 unit=kg
